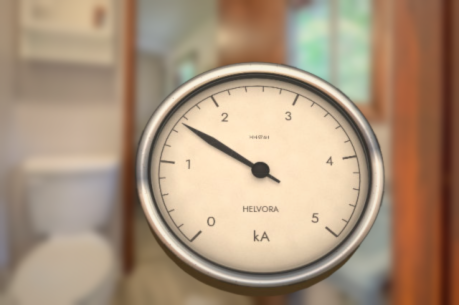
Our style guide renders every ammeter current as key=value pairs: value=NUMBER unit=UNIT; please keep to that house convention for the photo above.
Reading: value=1.5 unit=kA
